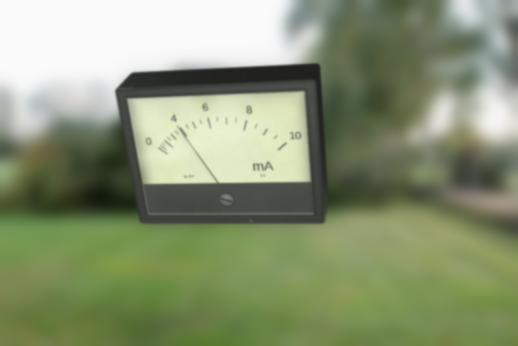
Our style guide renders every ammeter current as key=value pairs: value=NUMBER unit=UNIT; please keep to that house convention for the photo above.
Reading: value=4 unit=mA
